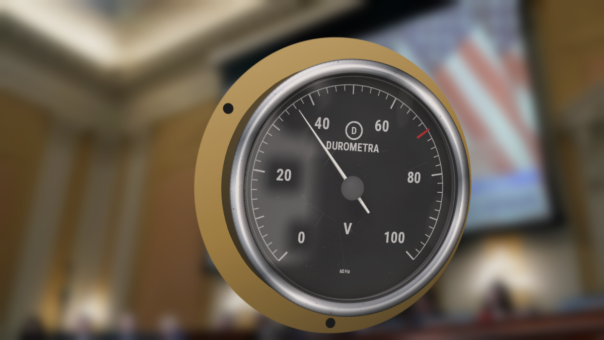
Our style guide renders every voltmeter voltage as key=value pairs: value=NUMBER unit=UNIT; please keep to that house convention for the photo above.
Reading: value=36 unit=V
